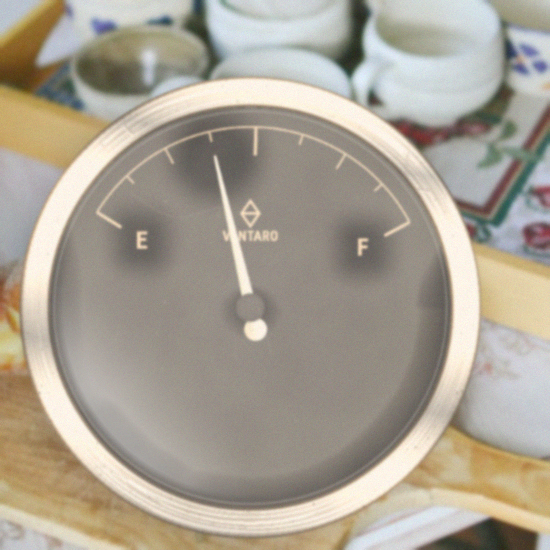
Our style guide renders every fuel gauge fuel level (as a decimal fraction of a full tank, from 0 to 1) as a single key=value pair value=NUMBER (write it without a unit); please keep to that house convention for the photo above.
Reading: value=0.375
